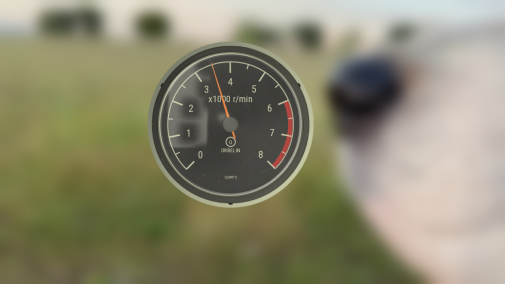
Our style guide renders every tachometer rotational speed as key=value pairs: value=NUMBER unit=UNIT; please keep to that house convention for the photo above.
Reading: value=3500 unit=rpm
